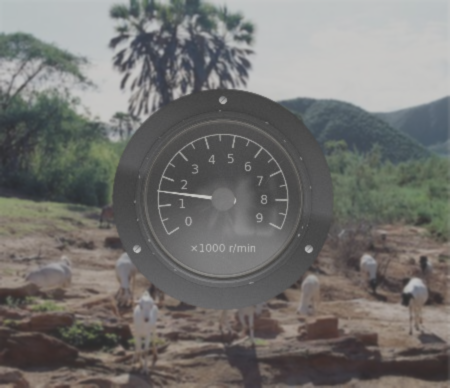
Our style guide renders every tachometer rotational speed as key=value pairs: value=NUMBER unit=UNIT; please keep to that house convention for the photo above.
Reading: value=1500 unit=rpm
